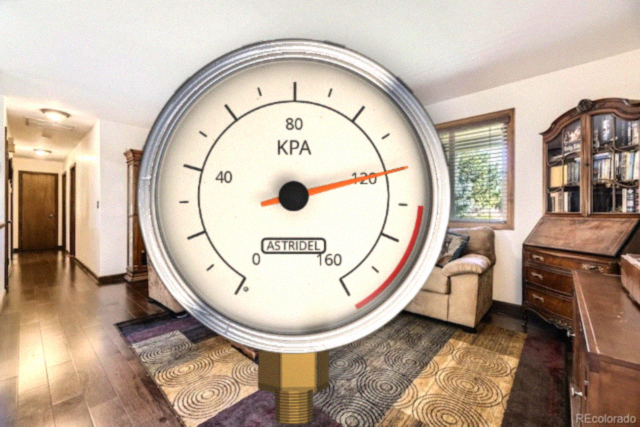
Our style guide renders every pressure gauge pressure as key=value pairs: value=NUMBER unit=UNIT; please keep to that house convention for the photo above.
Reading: value=120 unit=kPa
